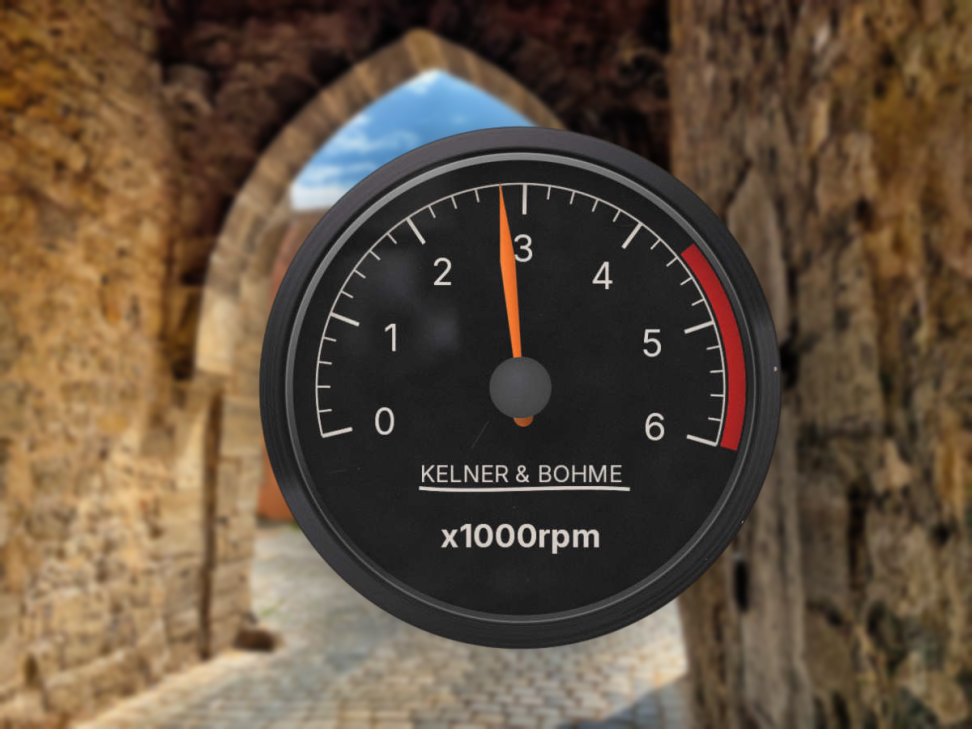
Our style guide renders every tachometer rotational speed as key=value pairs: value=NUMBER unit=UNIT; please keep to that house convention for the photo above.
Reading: value=2800 unit=rpm
